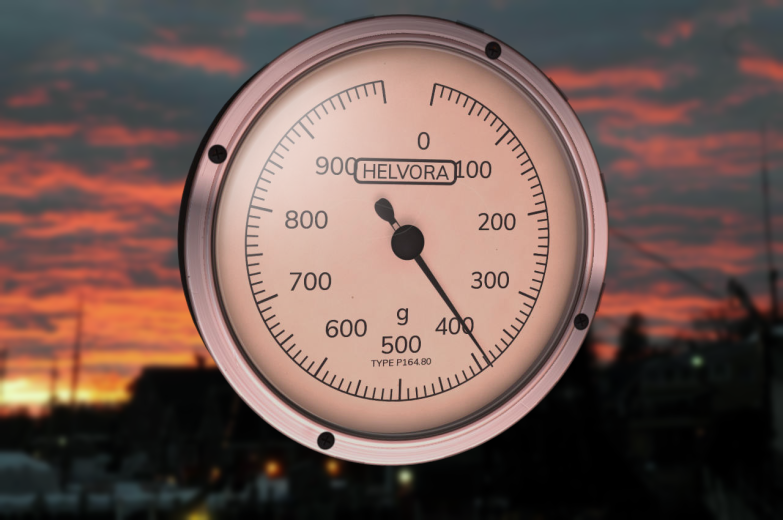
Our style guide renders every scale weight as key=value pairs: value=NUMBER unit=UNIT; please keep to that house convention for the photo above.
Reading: value=390 unit=g
